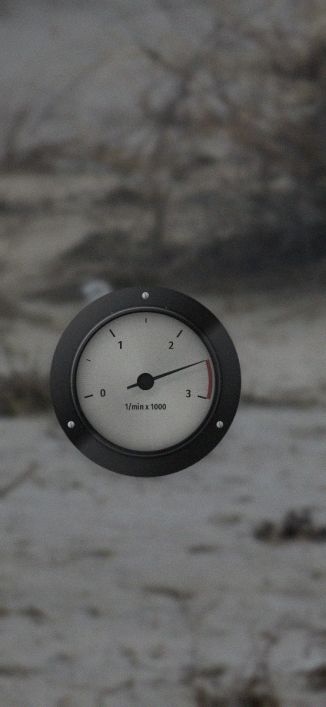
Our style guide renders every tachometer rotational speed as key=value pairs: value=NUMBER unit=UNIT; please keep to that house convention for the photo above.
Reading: value=2500 unit=rpm
